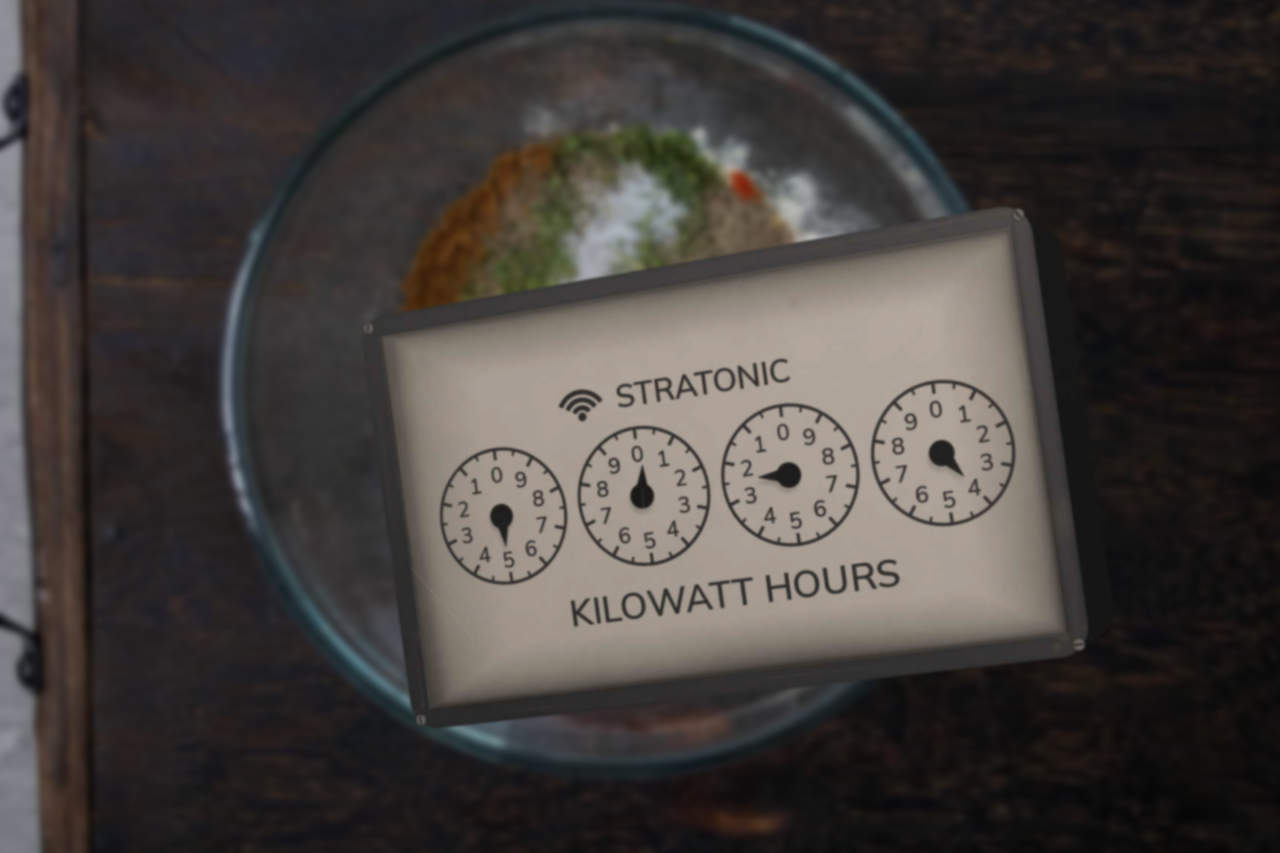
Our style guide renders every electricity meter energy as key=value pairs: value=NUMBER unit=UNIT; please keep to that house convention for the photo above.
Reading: value=5024 unit=kWh
